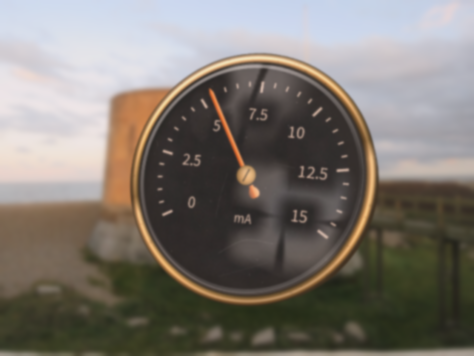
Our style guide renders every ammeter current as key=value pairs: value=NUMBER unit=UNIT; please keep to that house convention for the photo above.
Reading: value=5.5 unit=mA
